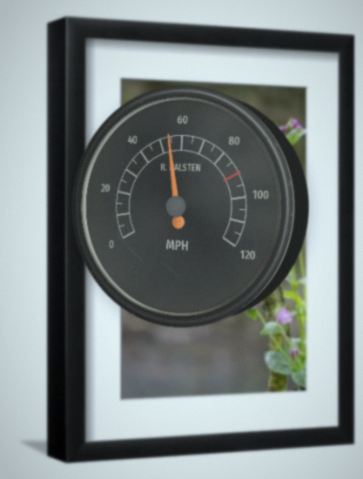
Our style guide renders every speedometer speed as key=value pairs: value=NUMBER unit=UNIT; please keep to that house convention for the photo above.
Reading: value=55 unit=mph
